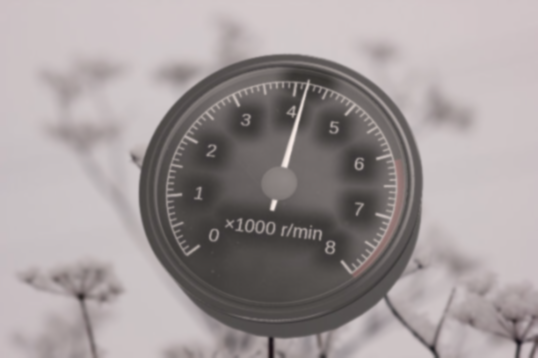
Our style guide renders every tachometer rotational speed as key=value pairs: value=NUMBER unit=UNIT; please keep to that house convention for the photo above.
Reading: value=4200 unit=rpm
